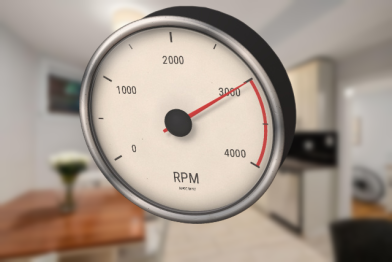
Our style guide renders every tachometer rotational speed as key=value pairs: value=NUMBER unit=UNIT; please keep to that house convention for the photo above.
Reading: value=3000 unit=rpm
